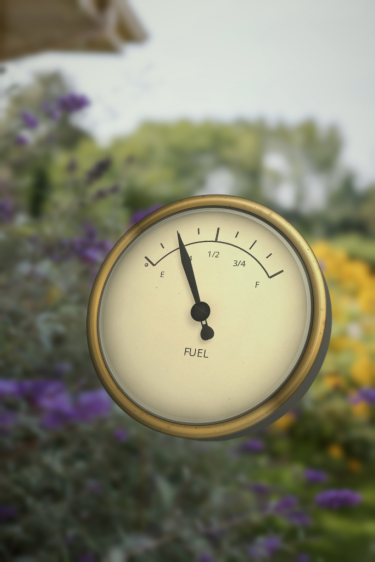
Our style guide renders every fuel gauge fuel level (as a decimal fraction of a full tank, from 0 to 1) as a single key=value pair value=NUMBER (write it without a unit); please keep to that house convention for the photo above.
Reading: value=0.25
